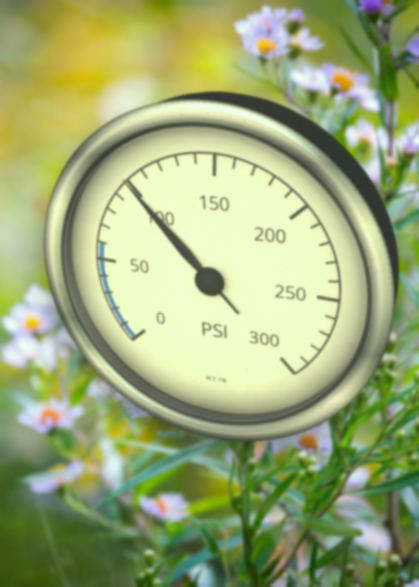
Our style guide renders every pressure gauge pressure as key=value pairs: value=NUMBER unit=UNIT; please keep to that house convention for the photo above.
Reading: value=100 unit=psi
